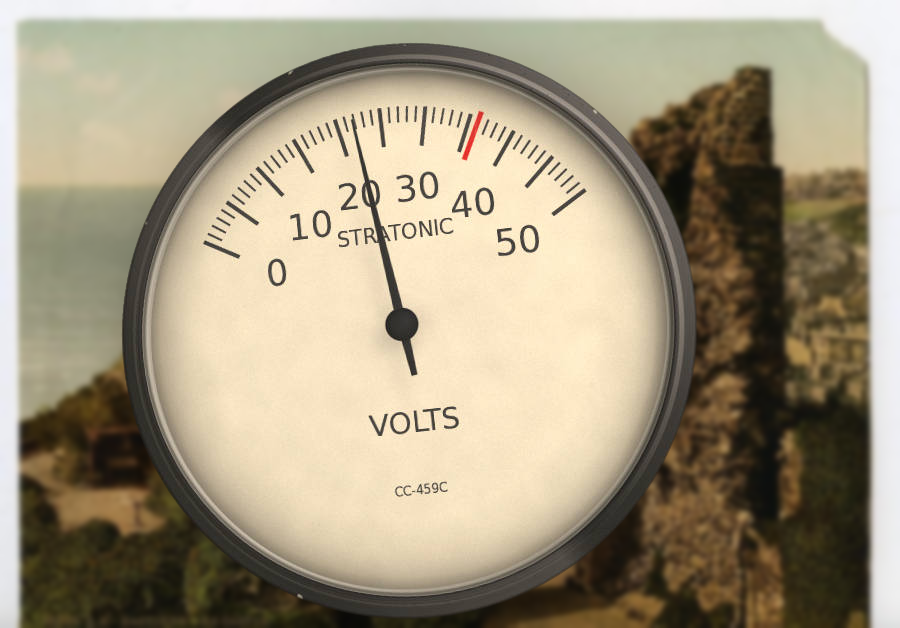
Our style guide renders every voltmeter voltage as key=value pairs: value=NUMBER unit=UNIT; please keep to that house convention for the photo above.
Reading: value=22 unit=V
